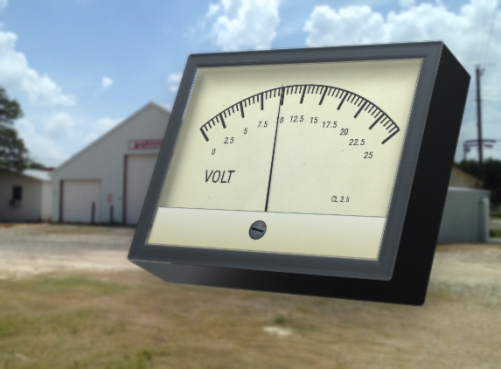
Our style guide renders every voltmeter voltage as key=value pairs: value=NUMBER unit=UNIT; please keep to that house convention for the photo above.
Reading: value=10 unit=V
